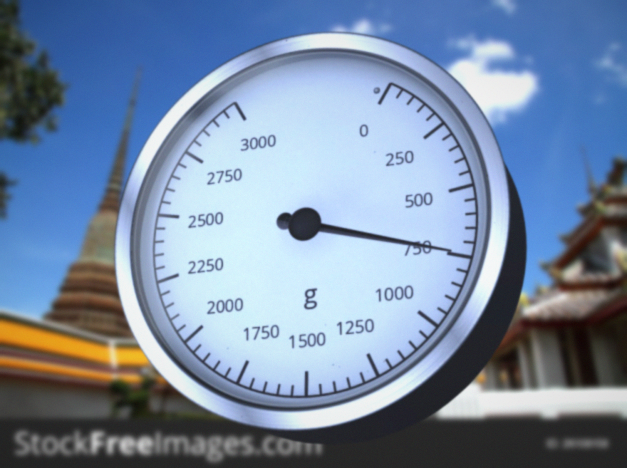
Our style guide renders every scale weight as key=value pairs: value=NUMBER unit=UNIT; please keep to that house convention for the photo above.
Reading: value=750 unit=g
